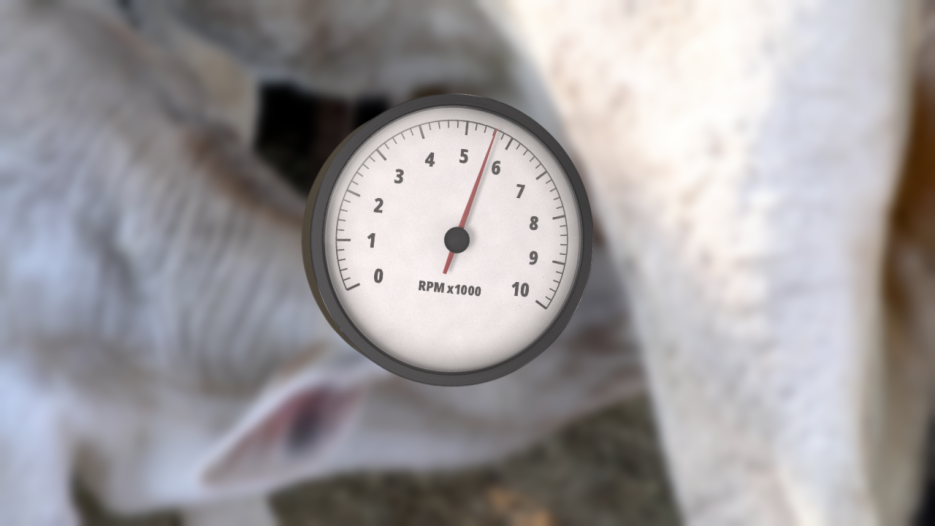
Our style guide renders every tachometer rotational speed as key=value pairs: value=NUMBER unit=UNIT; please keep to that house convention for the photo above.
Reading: value=5600 unit=rpm
